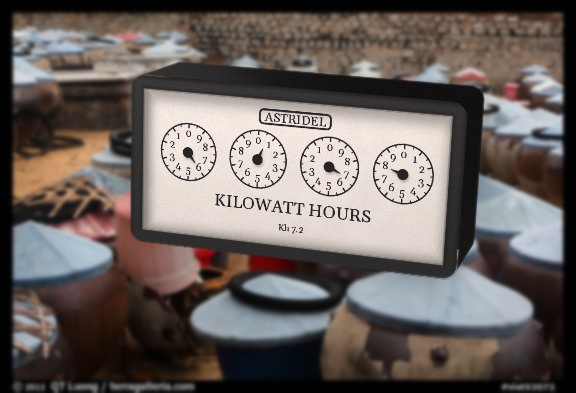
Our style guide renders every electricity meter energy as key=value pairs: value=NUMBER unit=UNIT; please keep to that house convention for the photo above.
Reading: value=6068 unit=kWh
